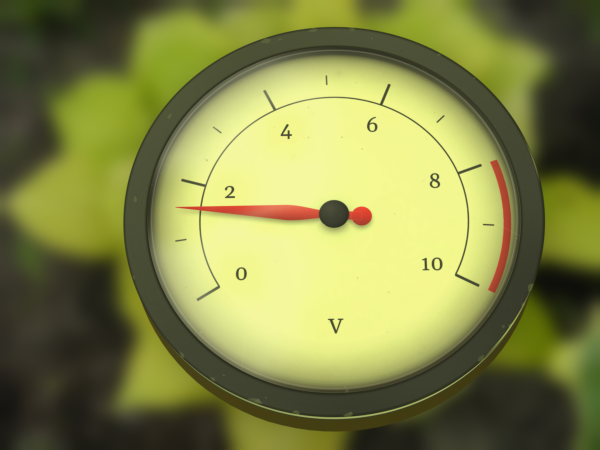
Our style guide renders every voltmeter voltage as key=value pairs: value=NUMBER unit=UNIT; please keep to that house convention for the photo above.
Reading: value=1.5 unit=V
